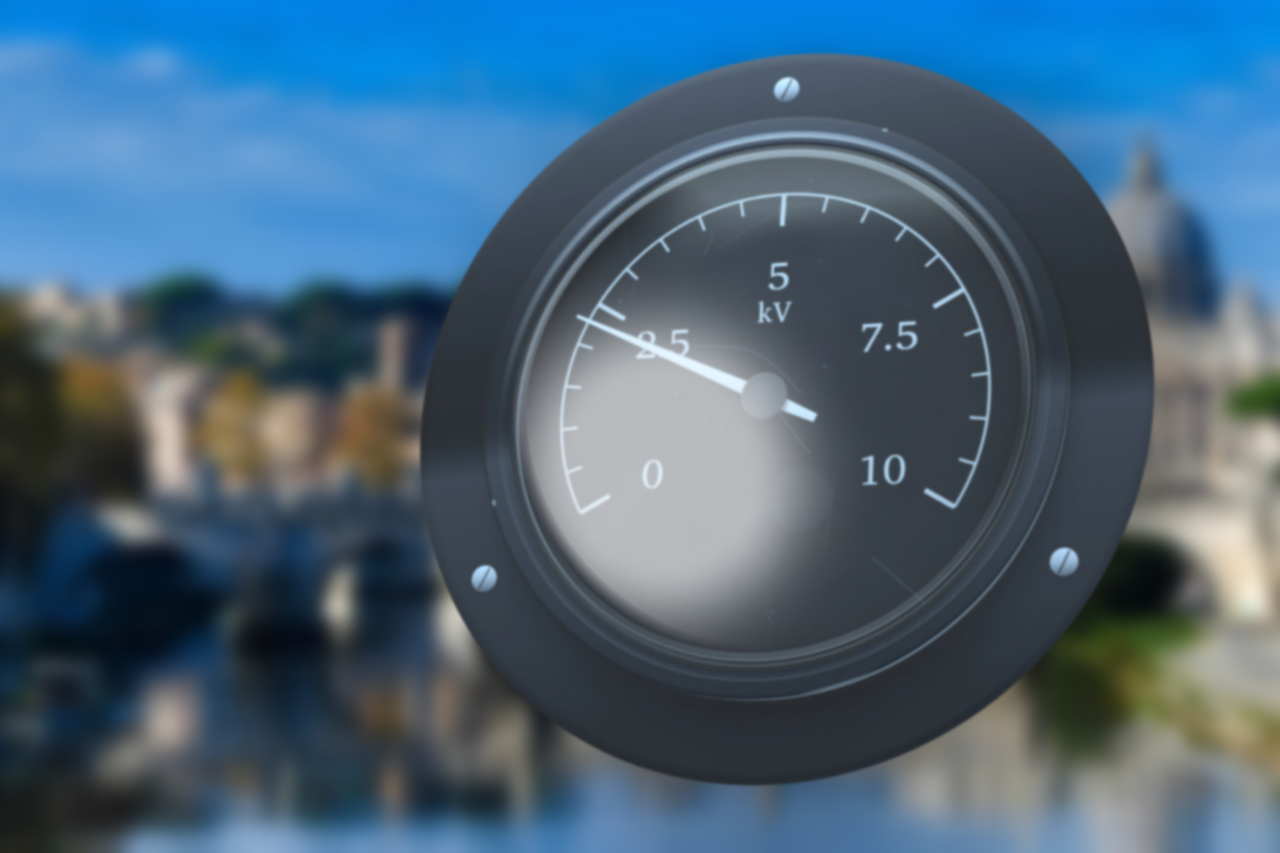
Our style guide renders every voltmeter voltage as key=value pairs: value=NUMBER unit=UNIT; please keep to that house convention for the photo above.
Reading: value=2.25 unit=kV
